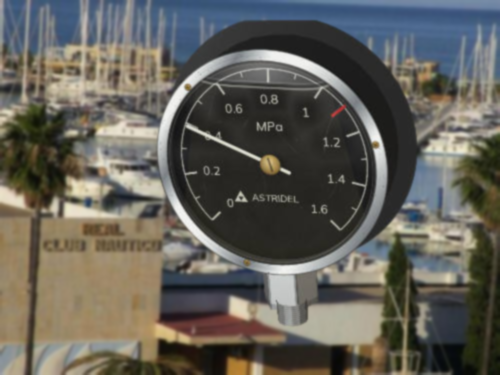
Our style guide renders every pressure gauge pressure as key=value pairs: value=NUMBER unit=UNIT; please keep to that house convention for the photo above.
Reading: value=0.4 unit=MPa
